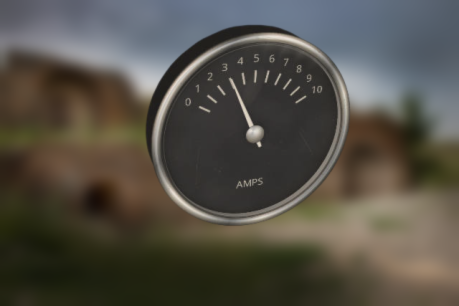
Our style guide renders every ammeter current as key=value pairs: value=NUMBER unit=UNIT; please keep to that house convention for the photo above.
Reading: value=3 unit=A
